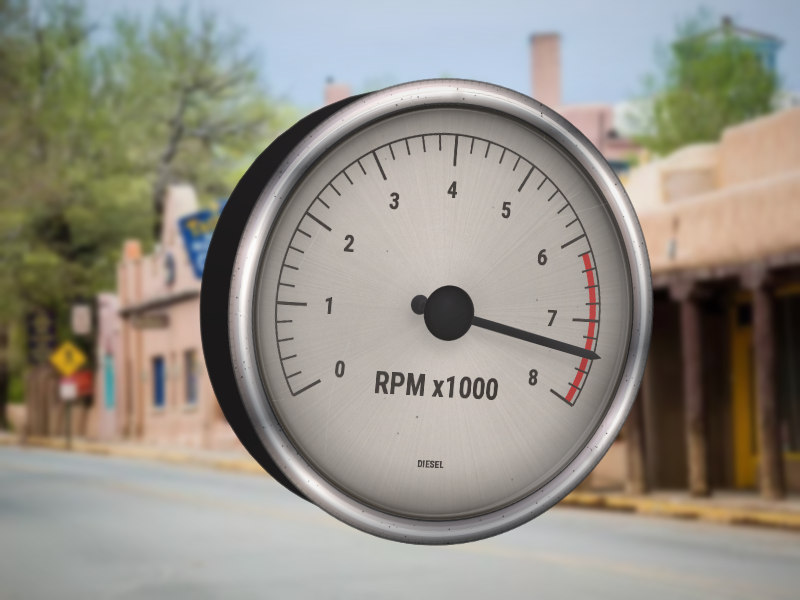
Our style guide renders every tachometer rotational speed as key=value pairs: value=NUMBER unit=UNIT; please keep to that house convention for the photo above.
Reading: value=7400 unit=rpm
